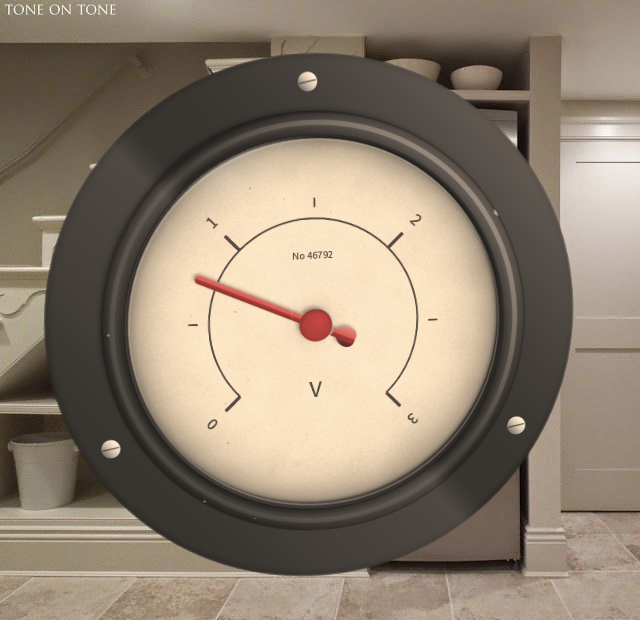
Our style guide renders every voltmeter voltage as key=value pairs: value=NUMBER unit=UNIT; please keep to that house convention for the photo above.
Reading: value=0.75 unit=V
